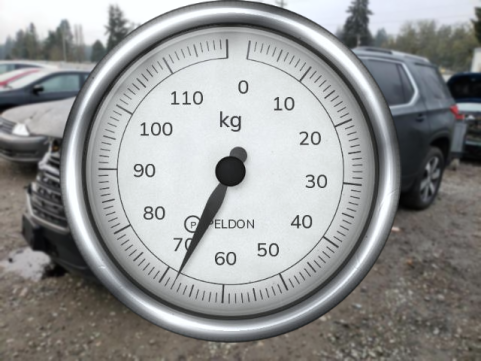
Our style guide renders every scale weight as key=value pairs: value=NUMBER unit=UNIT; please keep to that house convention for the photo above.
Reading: value=68 unit=kg
